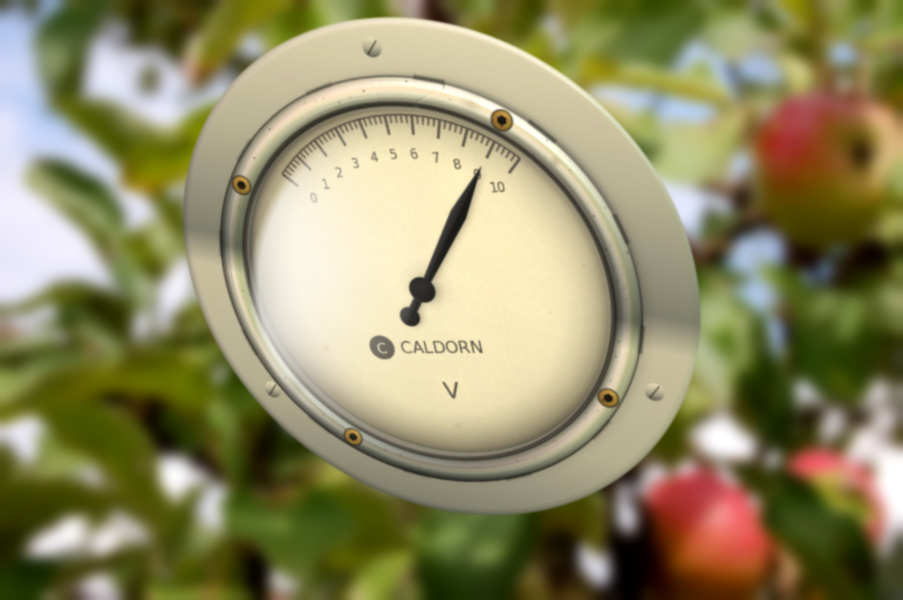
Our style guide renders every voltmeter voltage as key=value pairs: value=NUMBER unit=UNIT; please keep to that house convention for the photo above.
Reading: value=9 unit=V
